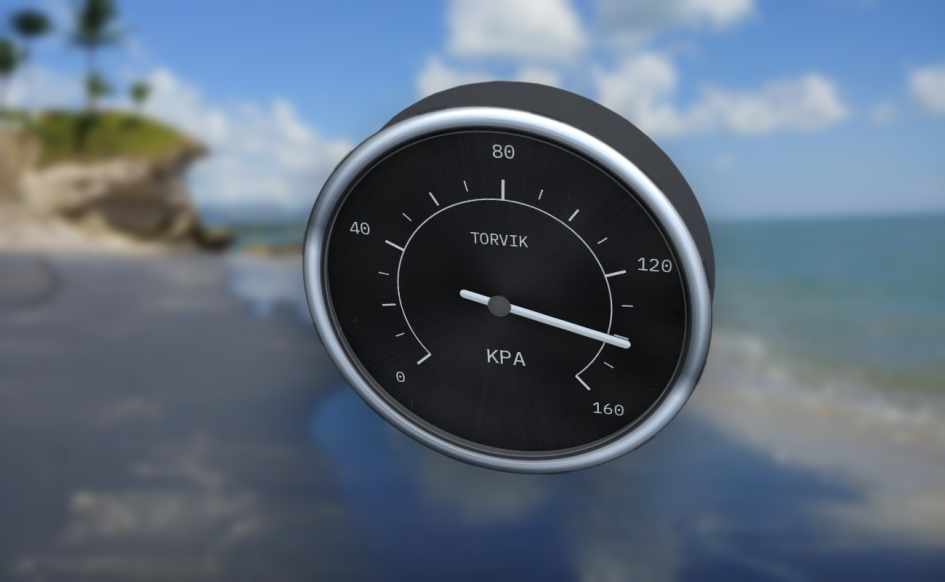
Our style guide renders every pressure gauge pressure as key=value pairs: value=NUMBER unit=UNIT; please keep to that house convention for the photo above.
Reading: value=140 unit=kPa
